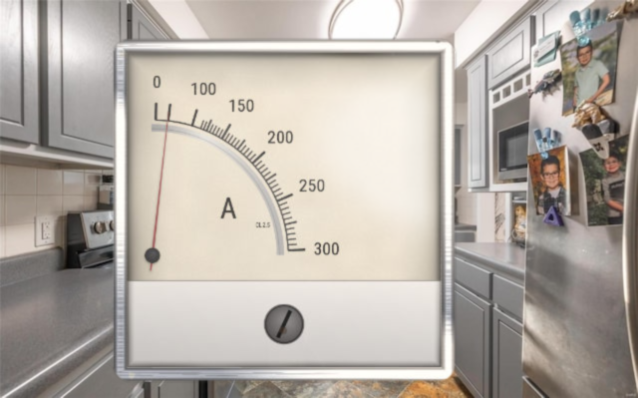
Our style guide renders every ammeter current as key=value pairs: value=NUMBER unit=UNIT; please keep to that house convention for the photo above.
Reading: value=50 unit=A
